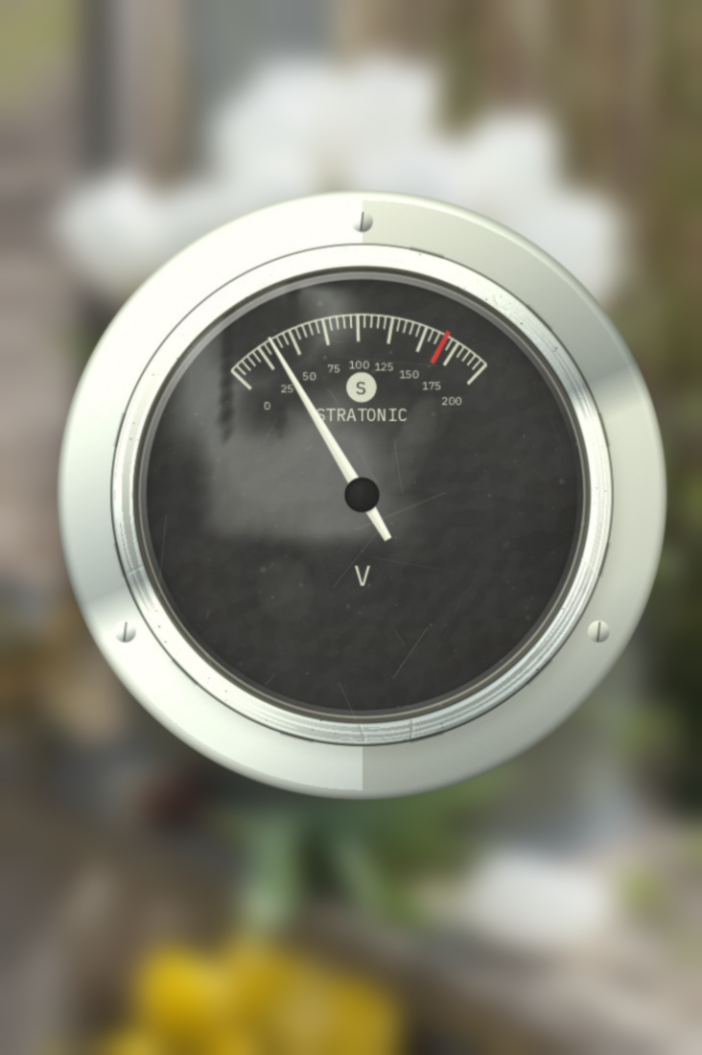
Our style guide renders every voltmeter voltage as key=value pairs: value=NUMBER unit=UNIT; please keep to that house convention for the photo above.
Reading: value=35 unit=V
